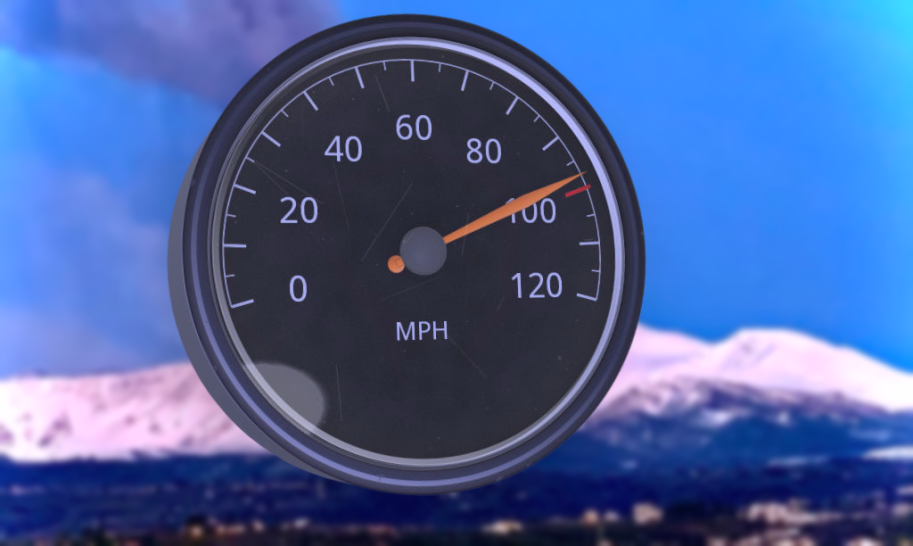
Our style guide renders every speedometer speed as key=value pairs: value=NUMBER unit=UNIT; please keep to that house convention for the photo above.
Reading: value=97.5 unit=mph
